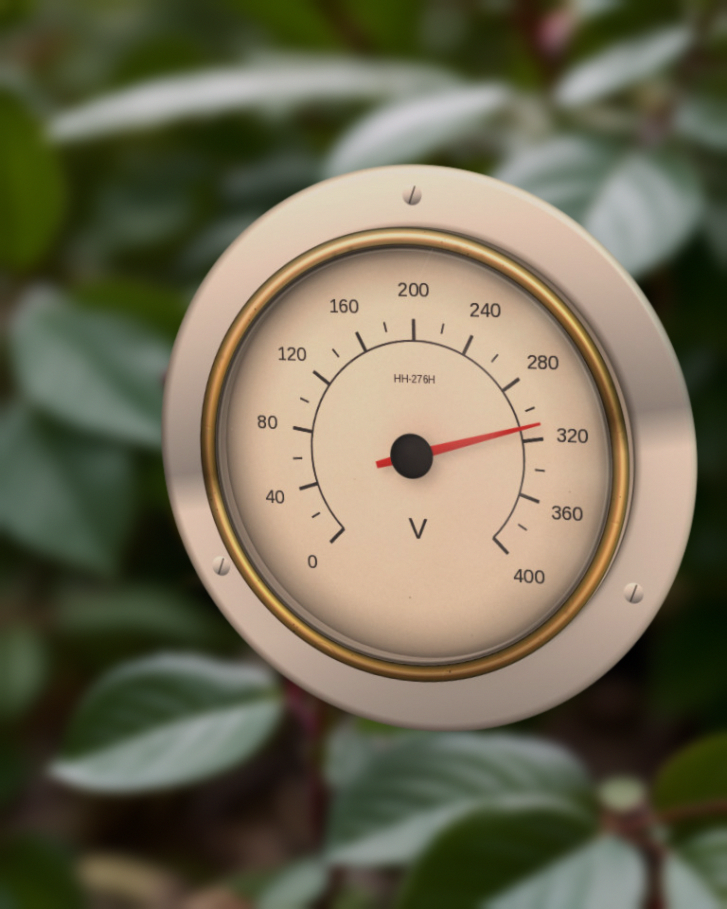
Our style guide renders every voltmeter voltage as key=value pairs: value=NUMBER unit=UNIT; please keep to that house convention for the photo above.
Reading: value=310 unit=V
